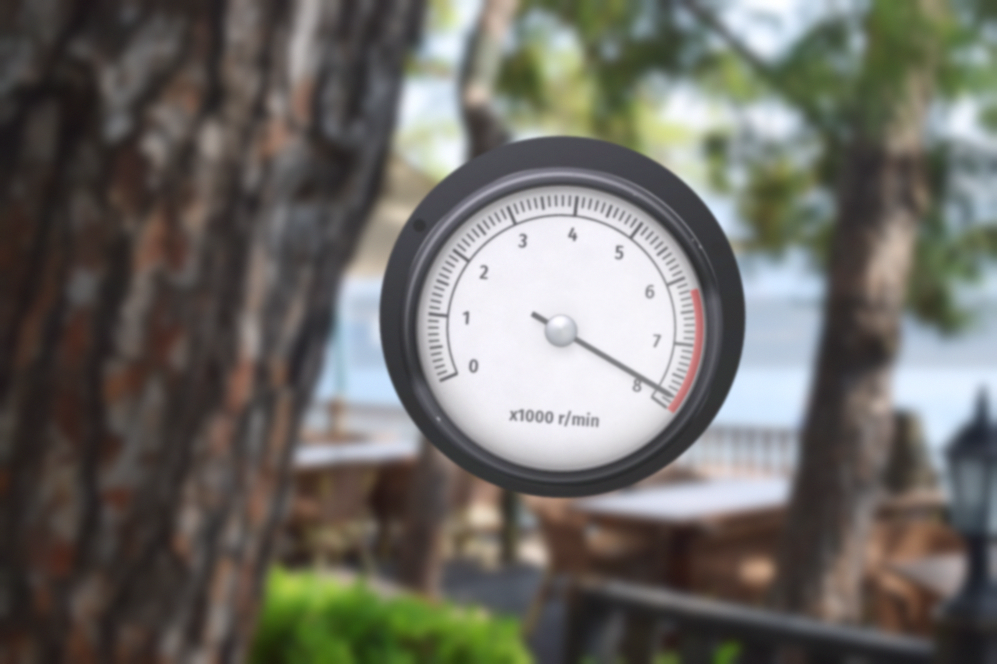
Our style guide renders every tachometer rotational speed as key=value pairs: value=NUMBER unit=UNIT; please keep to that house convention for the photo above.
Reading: value=7800 unit=rpm
